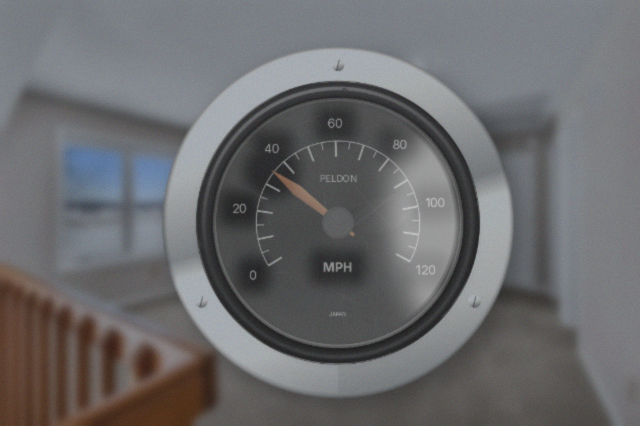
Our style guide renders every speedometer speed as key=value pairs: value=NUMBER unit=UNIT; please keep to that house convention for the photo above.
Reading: value=35 unit=mph
